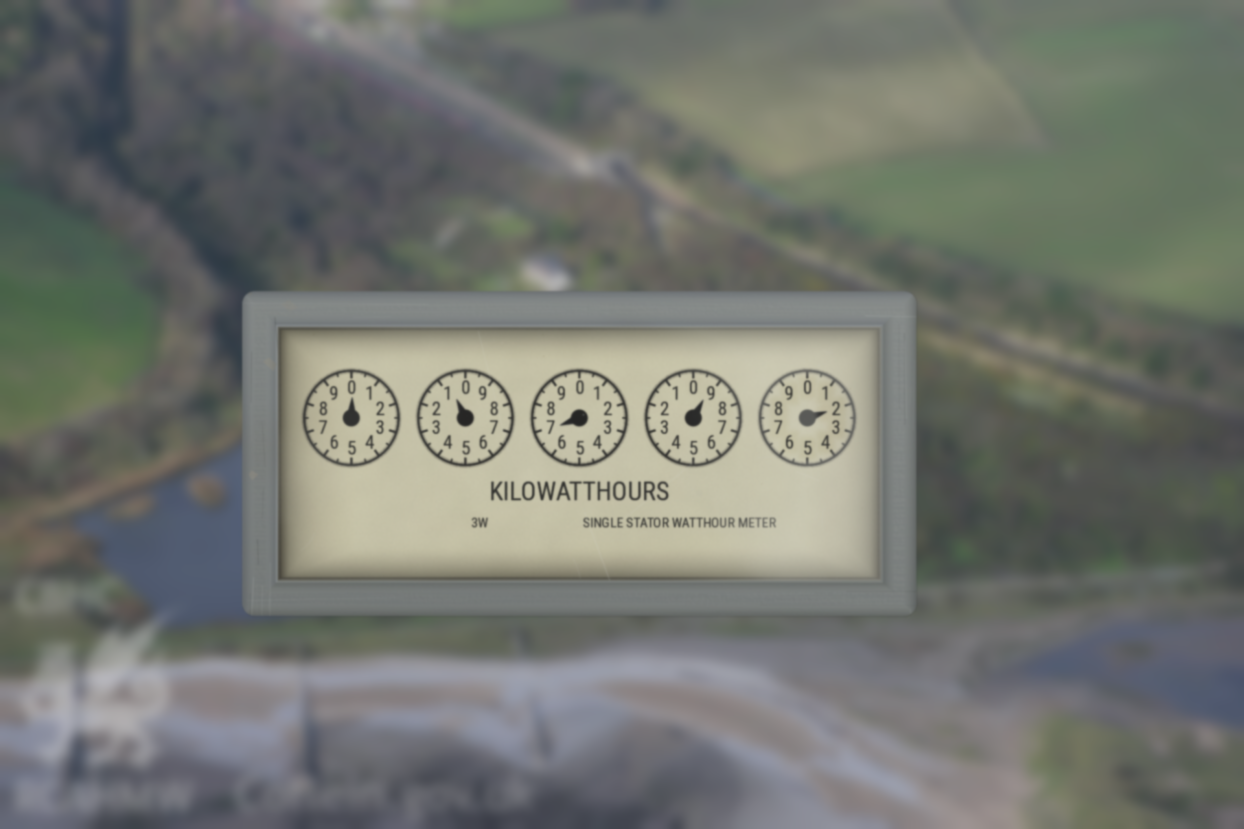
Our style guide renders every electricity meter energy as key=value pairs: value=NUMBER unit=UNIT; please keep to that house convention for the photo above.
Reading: value=692 unit=kWh
